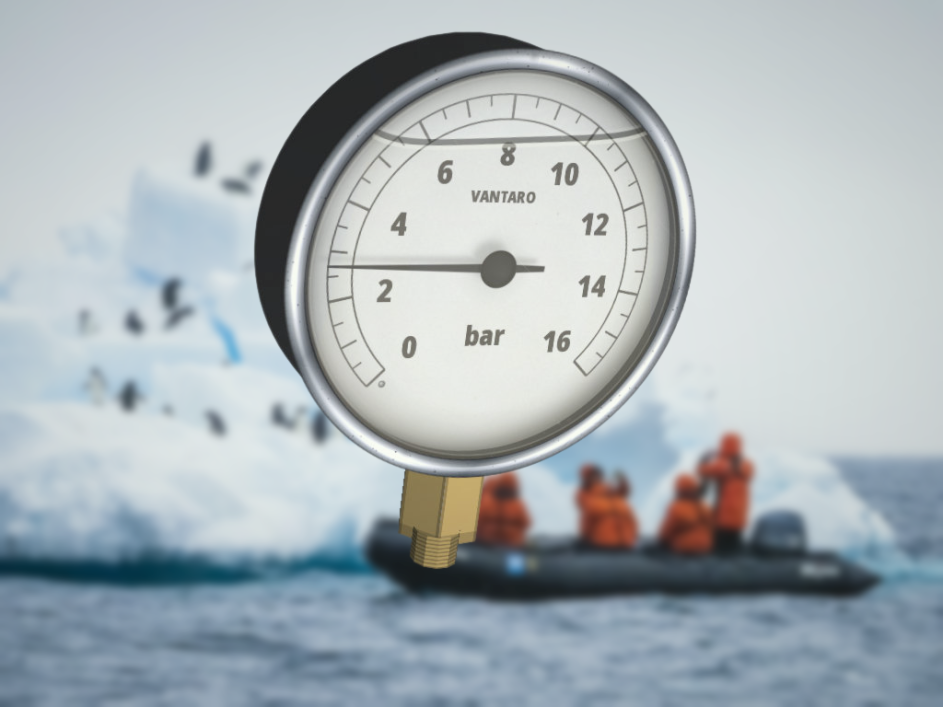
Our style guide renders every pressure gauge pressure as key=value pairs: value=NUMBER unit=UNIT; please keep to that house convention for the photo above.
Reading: value=2.75 unit=bar
